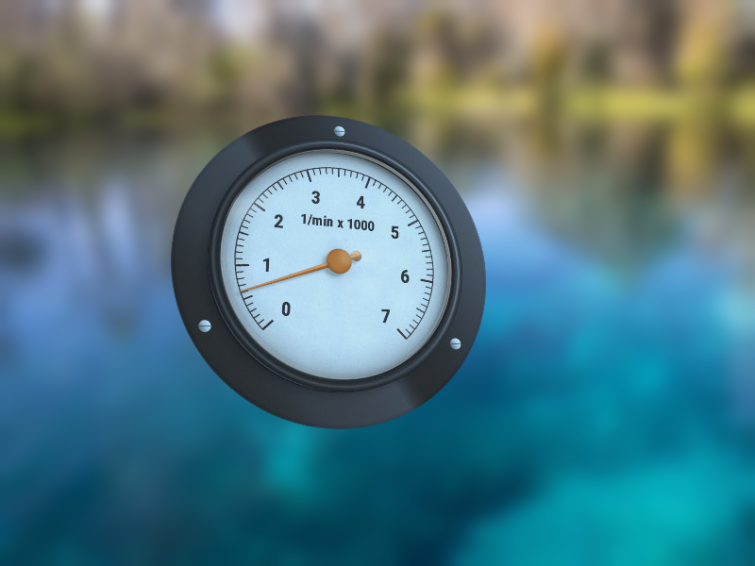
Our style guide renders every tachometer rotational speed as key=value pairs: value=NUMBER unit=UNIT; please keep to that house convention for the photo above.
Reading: value=600 unit=rpm
